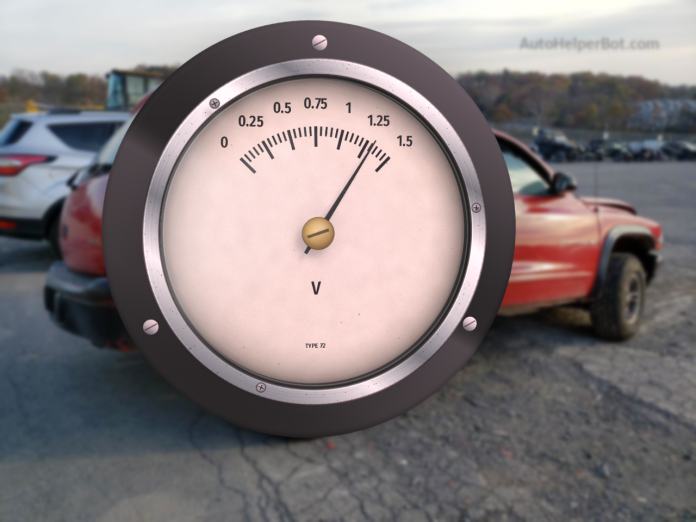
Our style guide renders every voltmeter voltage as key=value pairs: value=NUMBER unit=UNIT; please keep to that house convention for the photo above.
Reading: value=1.3 unit=V
